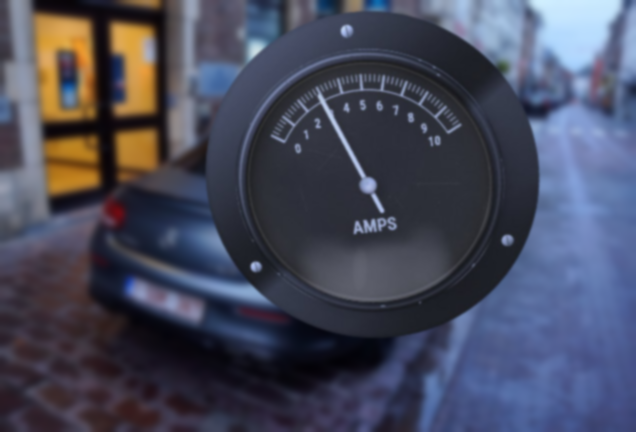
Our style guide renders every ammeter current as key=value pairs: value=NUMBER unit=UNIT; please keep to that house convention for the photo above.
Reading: value=3 unit=A
